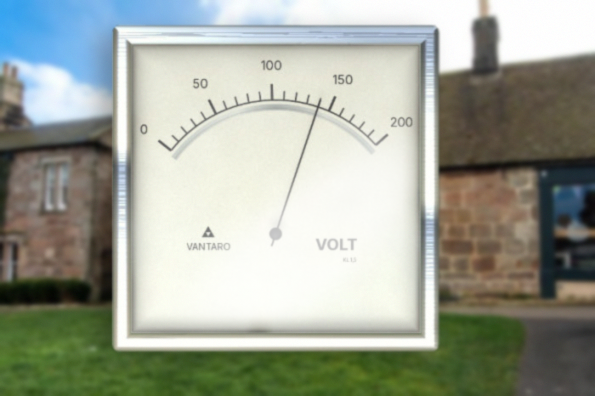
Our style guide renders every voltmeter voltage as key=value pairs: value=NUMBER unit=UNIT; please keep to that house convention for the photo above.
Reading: value=140 unit=V
